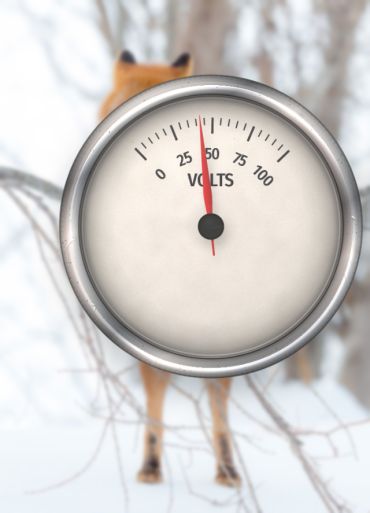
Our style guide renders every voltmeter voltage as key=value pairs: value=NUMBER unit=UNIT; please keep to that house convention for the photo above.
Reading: value=42.5 unit=V
